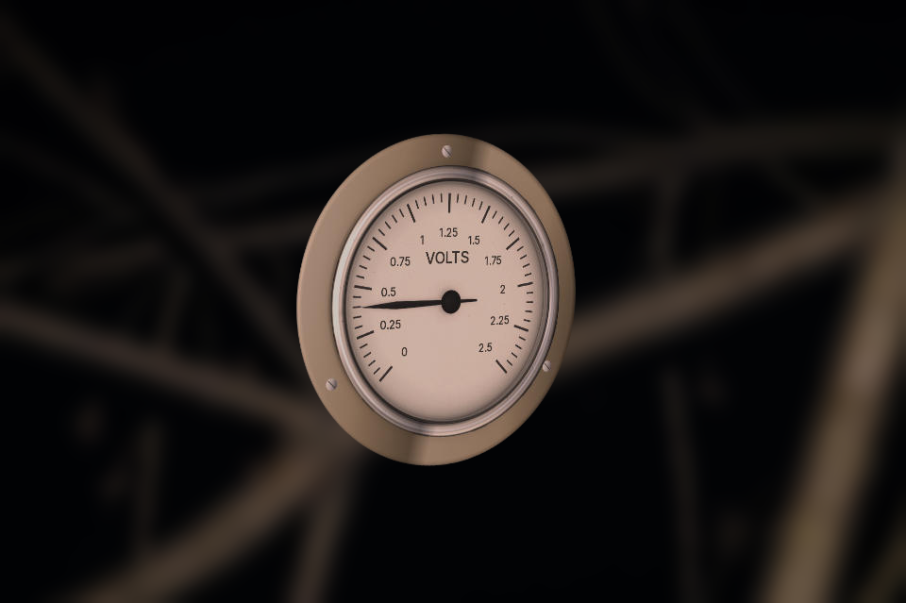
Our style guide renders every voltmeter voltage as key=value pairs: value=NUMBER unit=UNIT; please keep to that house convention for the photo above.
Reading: value=0.4 unit=V
